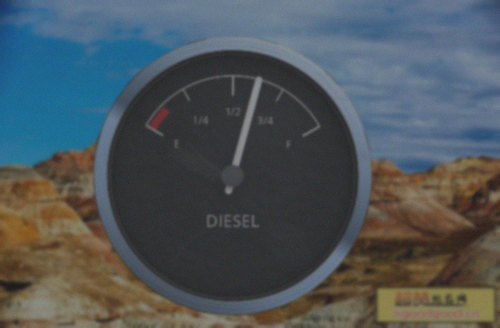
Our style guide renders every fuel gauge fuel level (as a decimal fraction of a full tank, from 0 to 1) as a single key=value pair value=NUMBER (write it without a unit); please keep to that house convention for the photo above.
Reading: value=0.625
